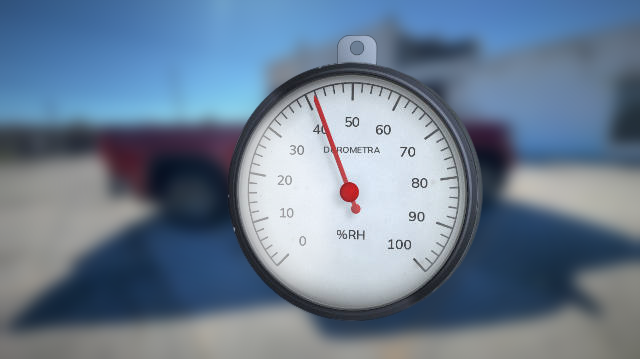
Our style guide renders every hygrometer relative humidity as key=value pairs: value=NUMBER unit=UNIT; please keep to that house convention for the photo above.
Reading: value=42 unit=%
